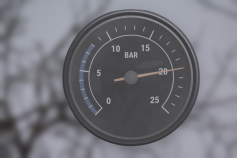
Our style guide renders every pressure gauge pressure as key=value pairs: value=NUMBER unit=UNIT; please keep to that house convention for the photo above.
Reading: value=20 unit=bar
